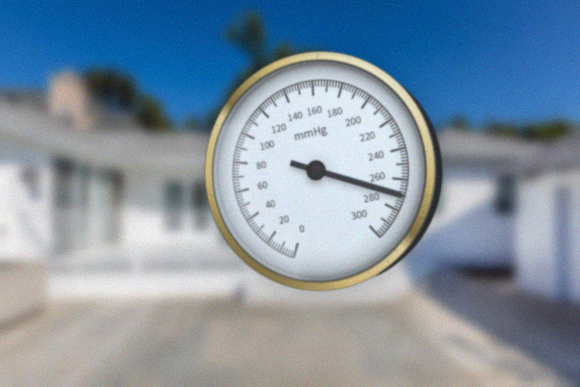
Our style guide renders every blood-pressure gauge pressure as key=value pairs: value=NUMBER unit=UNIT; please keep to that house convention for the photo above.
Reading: value=270 unit=mmHg
